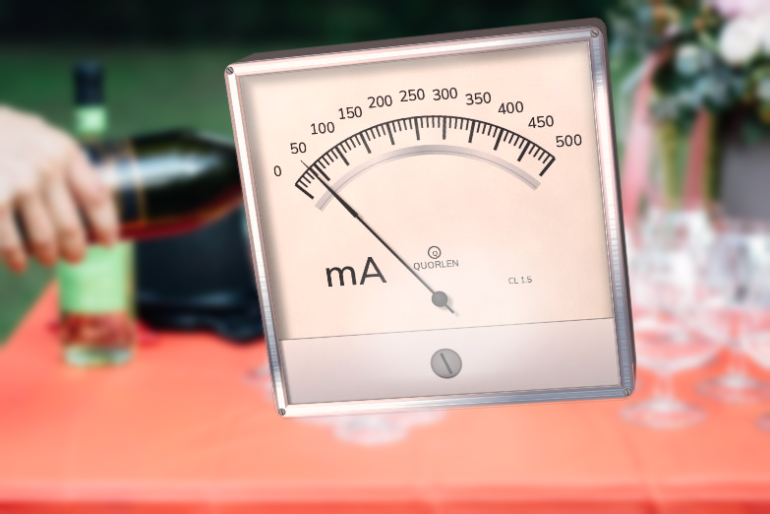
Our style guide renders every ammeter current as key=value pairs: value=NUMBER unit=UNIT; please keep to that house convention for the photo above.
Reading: value=40 unit=mA
